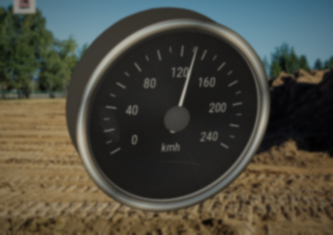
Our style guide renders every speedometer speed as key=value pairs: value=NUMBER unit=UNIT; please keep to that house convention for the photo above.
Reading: value=130 unit=km/h
